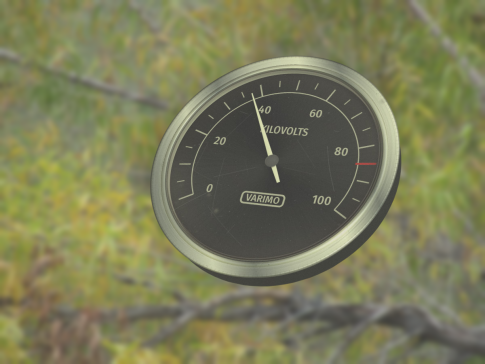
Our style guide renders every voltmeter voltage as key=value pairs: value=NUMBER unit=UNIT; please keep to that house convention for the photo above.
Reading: value=37.5 unit=kV
